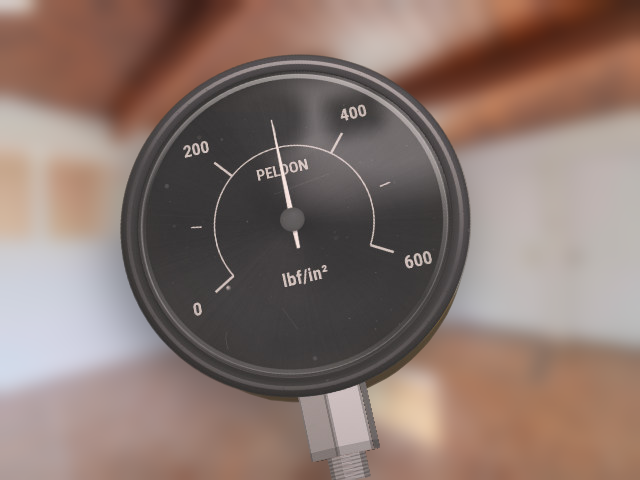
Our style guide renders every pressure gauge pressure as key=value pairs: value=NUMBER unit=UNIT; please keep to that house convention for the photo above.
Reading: value=300 unit=psi
